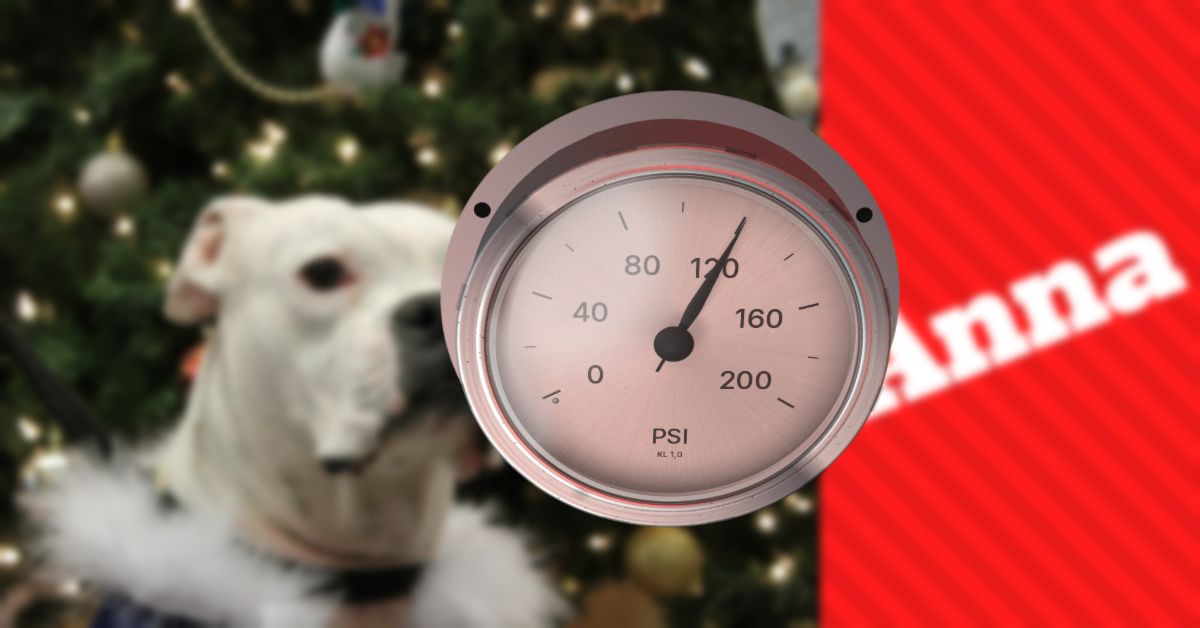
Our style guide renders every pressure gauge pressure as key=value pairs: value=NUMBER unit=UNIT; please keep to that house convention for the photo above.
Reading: value=120 unit=psi
